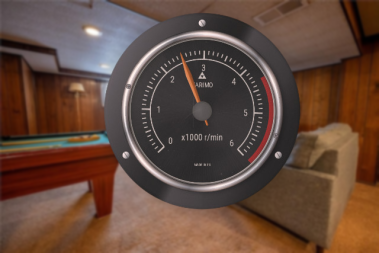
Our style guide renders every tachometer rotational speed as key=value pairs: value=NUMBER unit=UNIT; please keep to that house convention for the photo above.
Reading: value=2500 unit=rpm
